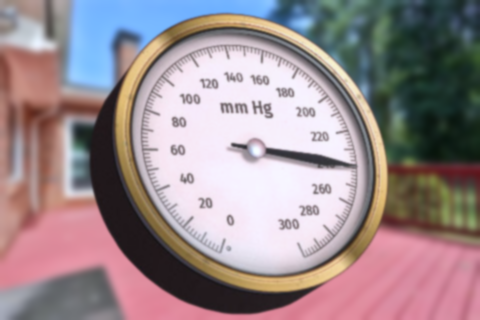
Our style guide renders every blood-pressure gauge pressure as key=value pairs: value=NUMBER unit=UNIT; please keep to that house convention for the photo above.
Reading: value=240 unit=mmHg
